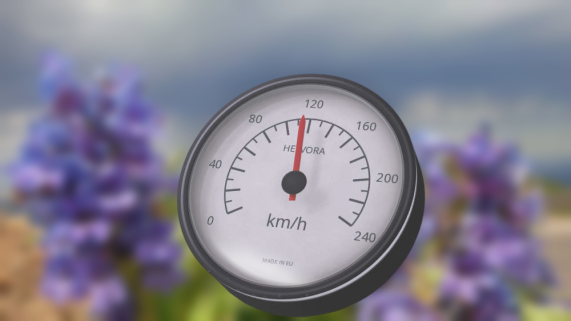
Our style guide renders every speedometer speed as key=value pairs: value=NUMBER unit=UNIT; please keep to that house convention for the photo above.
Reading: value=115 unit=km/h
